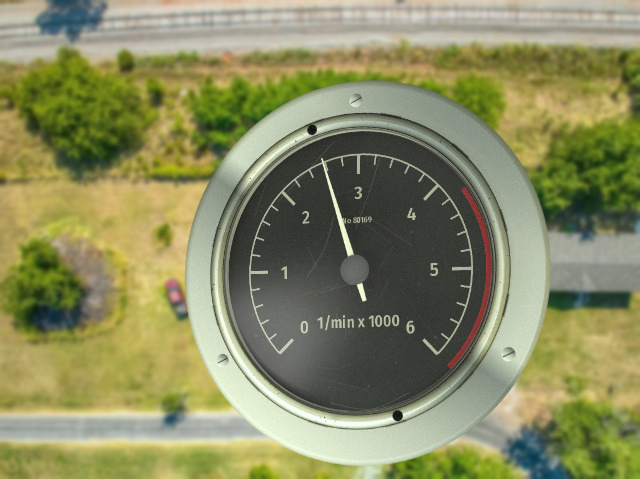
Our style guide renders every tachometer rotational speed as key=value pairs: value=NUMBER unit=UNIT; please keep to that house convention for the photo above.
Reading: value=2600 unit=rpm
